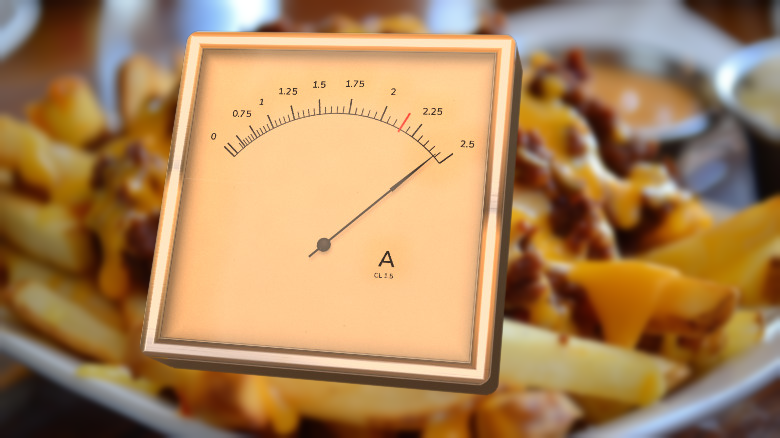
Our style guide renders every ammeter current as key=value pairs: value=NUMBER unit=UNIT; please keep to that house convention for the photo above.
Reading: value=2.45 unit=A
